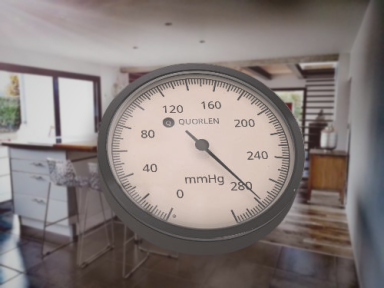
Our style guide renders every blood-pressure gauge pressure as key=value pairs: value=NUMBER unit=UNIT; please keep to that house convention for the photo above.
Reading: value=280 unit=mmHg
